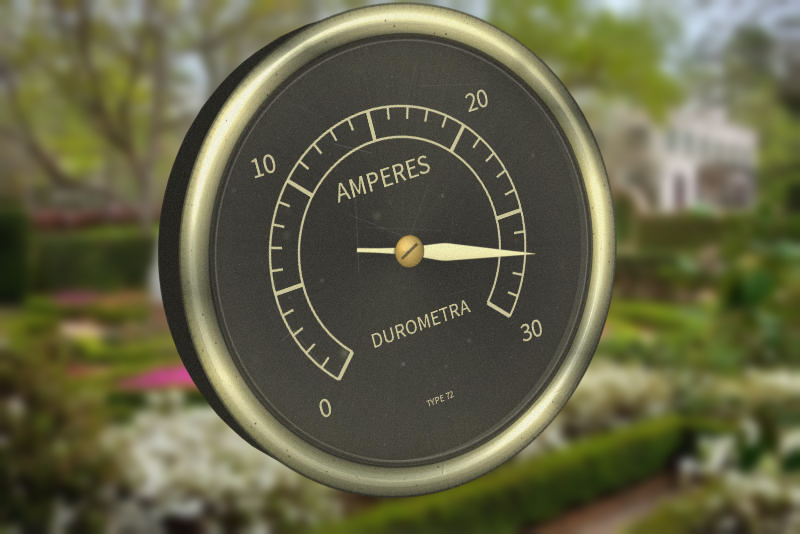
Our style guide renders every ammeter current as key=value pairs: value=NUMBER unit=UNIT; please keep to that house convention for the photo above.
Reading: value=27 unit=A
